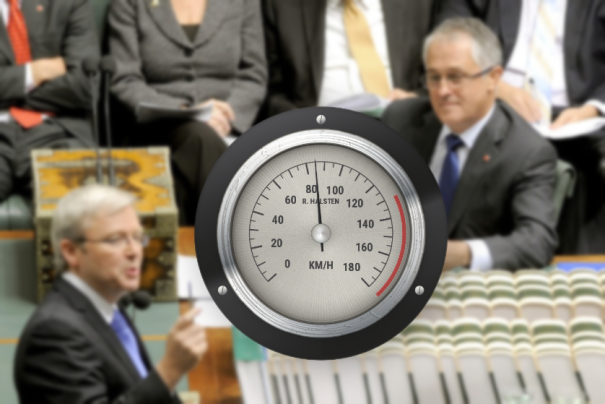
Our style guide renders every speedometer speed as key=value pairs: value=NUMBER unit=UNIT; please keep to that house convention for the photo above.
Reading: value=85 unit=km/h
